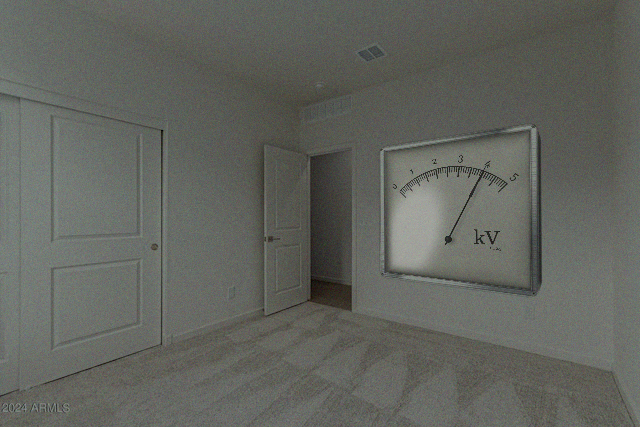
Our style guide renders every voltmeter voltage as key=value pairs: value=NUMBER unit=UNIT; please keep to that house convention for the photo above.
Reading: value=4 unit=kV
